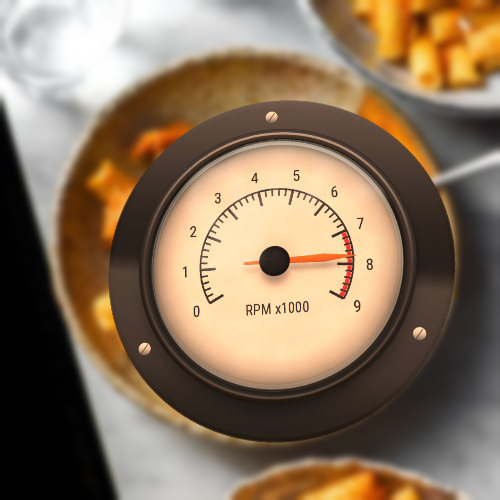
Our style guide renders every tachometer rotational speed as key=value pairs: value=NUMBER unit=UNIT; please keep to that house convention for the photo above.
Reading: value=7800 unit=rpm
